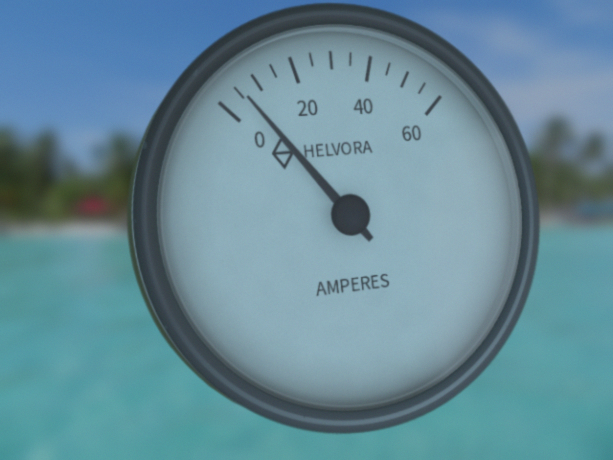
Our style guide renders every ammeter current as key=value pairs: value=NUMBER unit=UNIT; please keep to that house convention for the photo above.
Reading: value=5 unit=A
